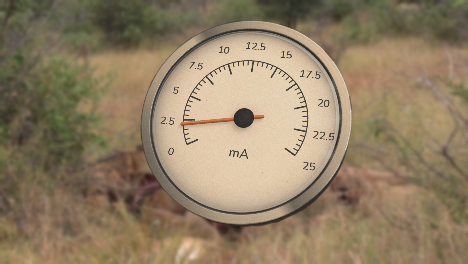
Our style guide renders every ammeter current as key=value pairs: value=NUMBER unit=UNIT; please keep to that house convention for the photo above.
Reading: value=2 unit=mA
